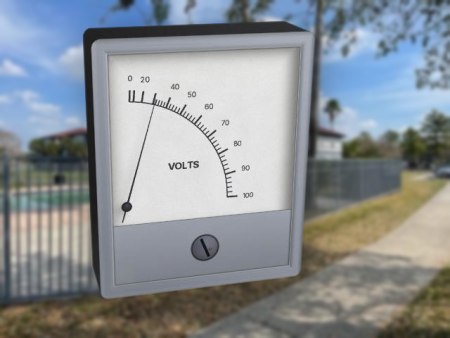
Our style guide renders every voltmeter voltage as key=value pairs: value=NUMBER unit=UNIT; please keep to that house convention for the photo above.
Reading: value=30 unit=V
